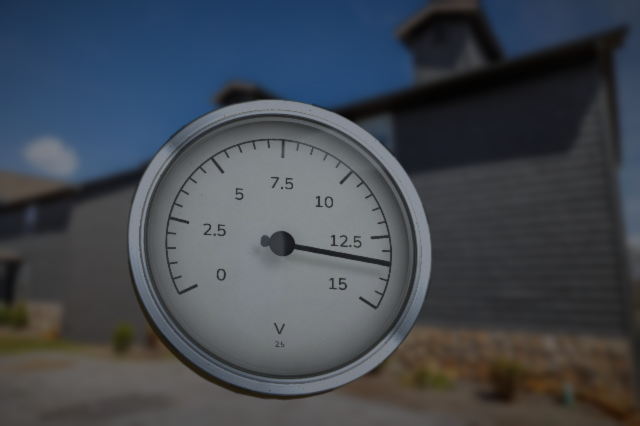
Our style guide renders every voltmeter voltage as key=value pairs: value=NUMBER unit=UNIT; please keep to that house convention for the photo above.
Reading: value=13.5 unit=V
